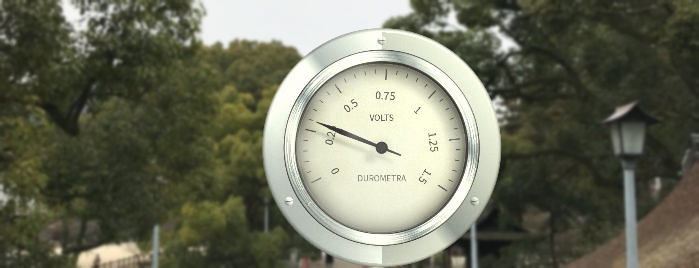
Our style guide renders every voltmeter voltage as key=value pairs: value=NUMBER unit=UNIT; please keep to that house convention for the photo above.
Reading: value=0.3 unit=V
